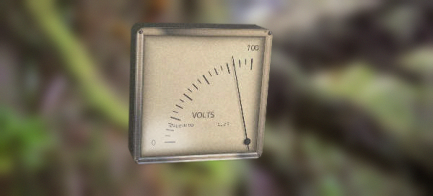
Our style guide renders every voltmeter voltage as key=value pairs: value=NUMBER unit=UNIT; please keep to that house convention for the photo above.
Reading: value=85 unit=V
